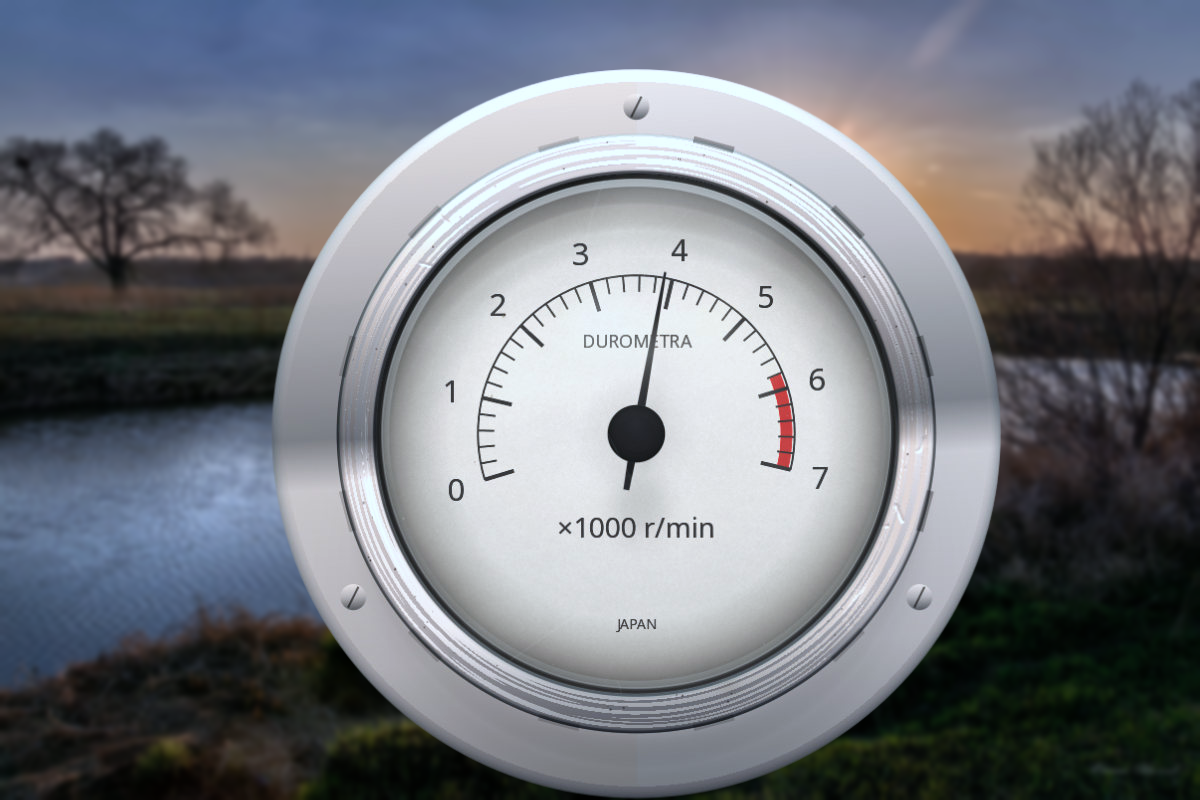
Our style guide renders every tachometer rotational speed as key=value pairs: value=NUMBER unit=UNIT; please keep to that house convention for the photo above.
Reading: value=3900 unit=rpm
